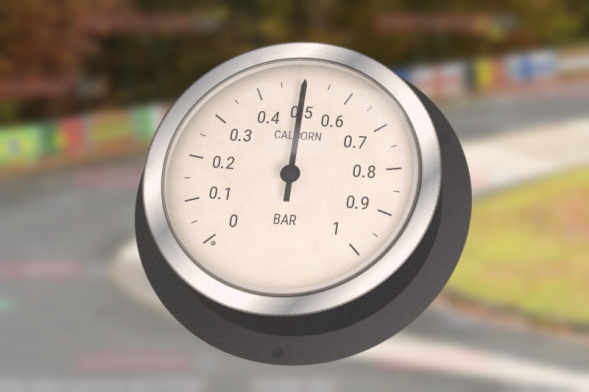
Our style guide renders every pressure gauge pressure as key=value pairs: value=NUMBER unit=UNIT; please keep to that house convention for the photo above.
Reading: value=0.5 unit=bar
